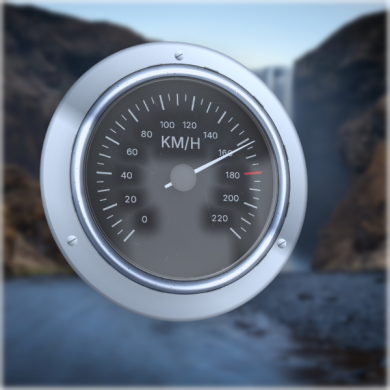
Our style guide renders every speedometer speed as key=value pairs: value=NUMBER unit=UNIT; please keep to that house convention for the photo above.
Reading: value=162.5 unit=km/h
